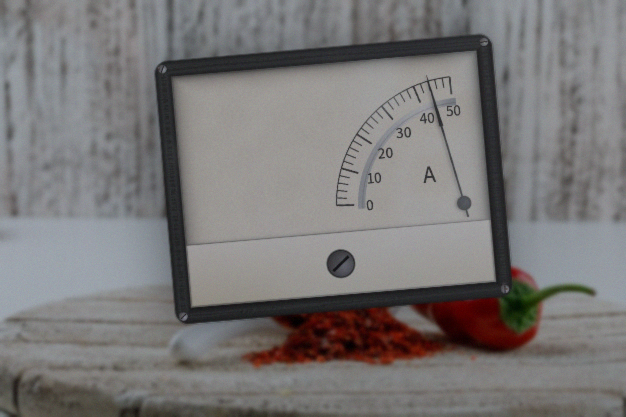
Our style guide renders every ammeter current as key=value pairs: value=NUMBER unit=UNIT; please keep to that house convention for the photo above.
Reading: value=44 unit=A
